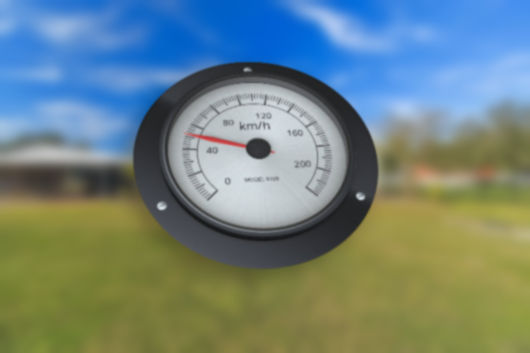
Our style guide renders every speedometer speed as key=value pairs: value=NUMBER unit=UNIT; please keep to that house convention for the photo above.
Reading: value=50 unit=km/h
